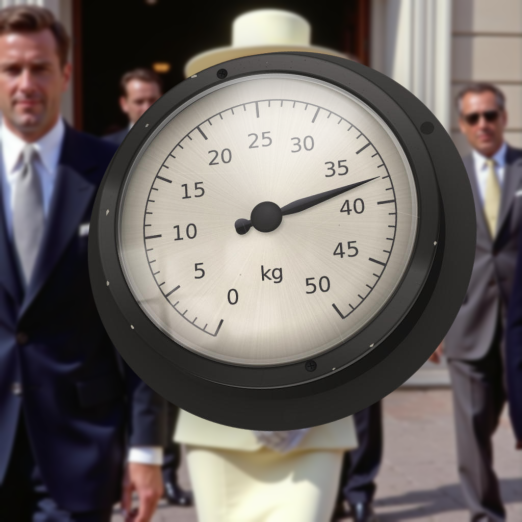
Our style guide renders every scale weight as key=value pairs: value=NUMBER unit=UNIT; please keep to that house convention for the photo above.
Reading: value=38 unit=kg
